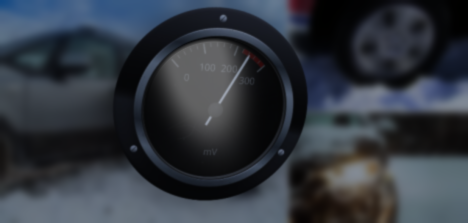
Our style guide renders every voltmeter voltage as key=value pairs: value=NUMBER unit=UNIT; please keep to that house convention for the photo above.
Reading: value=240 unit=mV
